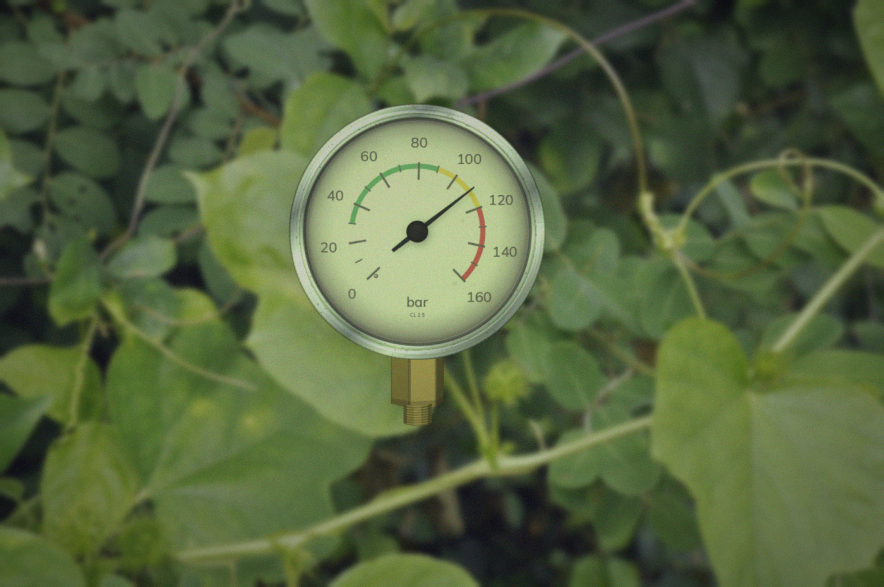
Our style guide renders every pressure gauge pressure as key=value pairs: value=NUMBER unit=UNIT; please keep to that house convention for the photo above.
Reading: value=110 unit=bar
